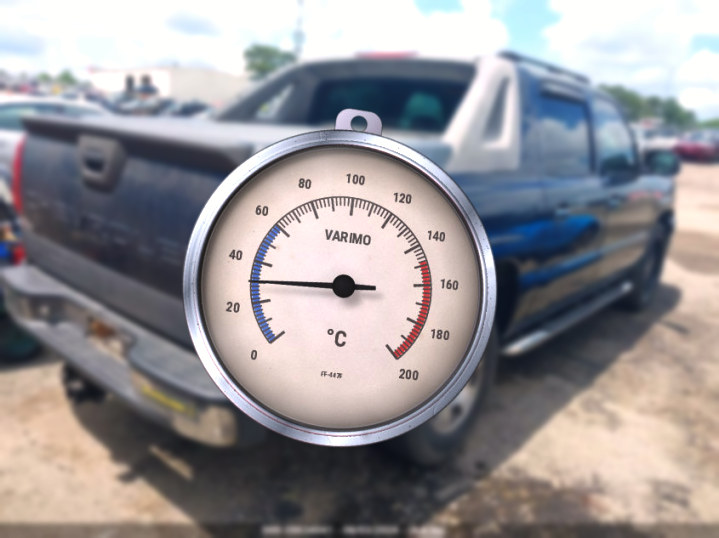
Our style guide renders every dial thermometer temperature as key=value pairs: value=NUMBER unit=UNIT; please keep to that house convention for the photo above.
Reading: value=30 unit=°C
